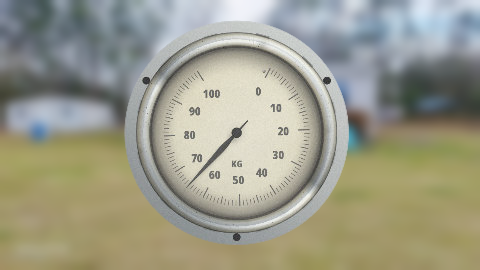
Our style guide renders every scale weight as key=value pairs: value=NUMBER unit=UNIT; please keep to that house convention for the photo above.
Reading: value=65 unit=kg
